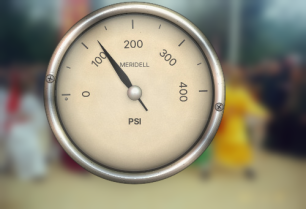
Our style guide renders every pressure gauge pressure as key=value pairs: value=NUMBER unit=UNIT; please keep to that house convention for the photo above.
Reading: value=125 unit=psi
